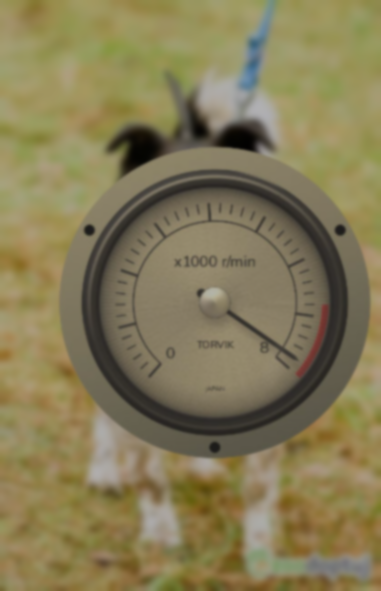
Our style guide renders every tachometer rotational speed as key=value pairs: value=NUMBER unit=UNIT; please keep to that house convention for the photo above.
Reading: value=7800 unit=rpm
